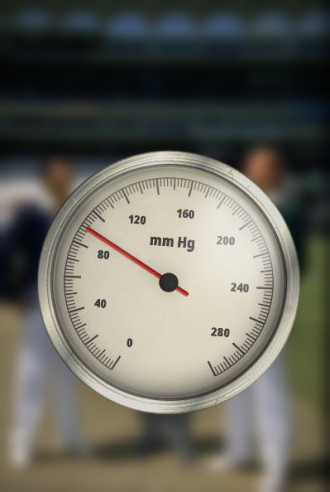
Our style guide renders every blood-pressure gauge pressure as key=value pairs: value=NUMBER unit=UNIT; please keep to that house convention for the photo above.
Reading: value=90 unit=mmHg
